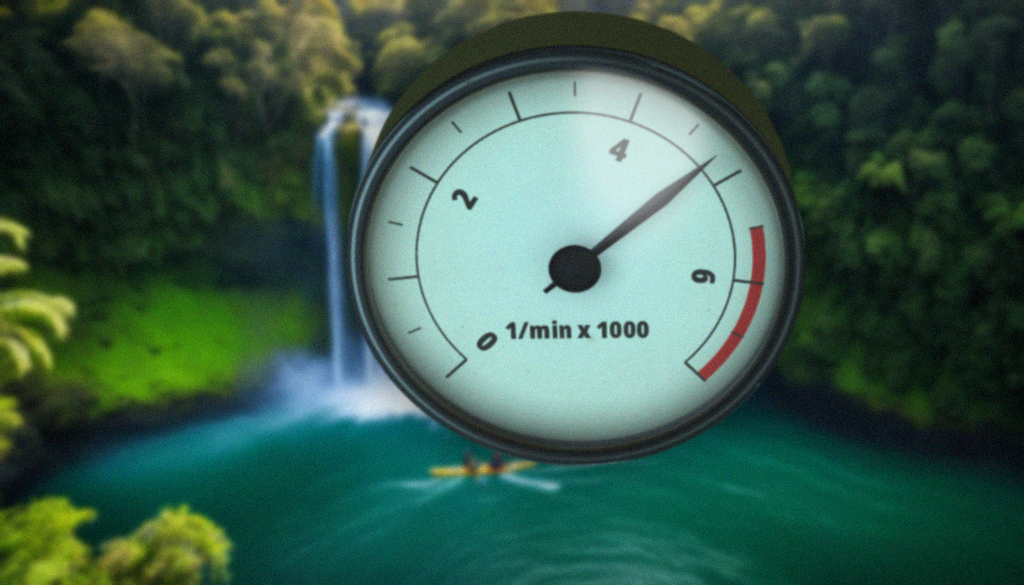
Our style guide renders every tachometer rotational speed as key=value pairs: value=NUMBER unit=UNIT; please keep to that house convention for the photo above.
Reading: value=4750 unit=rpm
